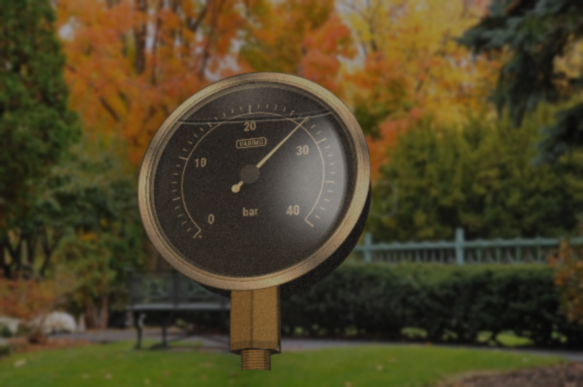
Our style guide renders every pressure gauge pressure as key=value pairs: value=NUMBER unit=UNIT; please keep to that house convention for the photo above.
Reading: value=27 unit=bar
